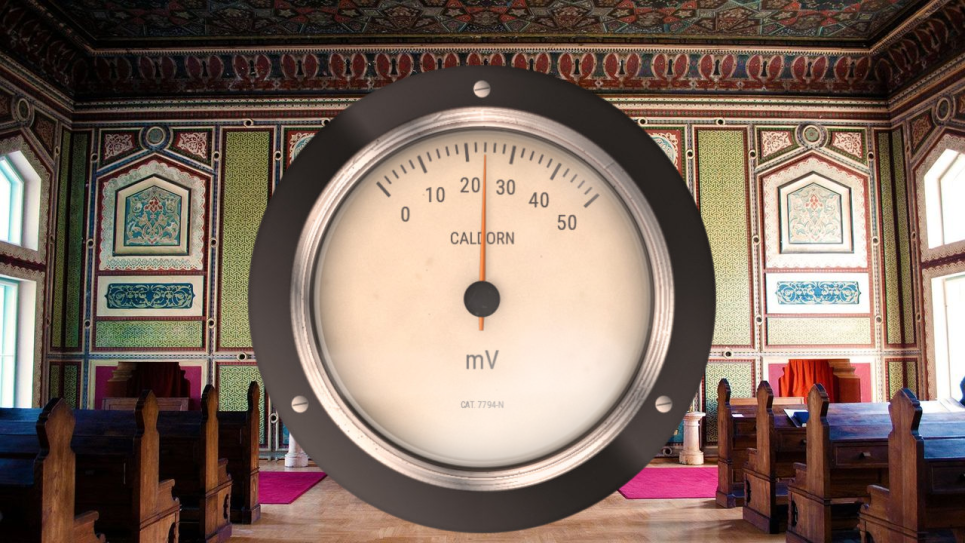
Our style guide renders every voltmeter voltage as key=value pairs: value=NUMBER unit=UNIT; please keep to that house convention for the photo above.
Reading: value=24 unit=mV
